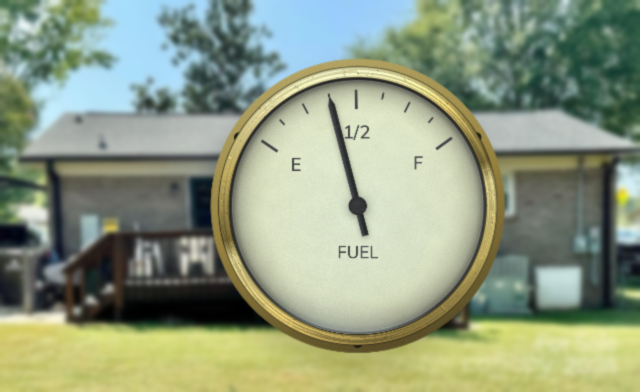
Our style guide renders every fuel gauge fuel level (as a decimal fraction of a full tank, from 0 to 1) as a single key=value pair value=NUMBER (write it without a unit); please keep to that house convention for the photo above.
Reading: value=0.375
